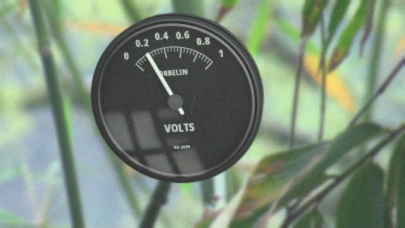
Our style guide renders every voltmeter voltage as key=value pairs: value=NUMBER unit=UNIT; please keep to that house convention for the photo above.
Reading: value=0.2 unit=V
